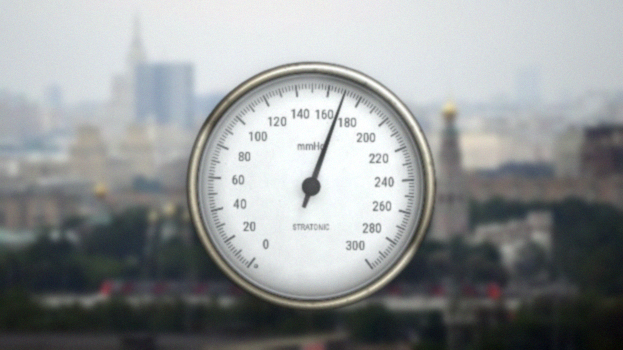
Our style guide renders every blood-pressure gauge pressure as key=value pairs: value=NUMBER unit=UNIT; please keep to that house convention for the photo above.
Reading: value=170 unit=mmHg
